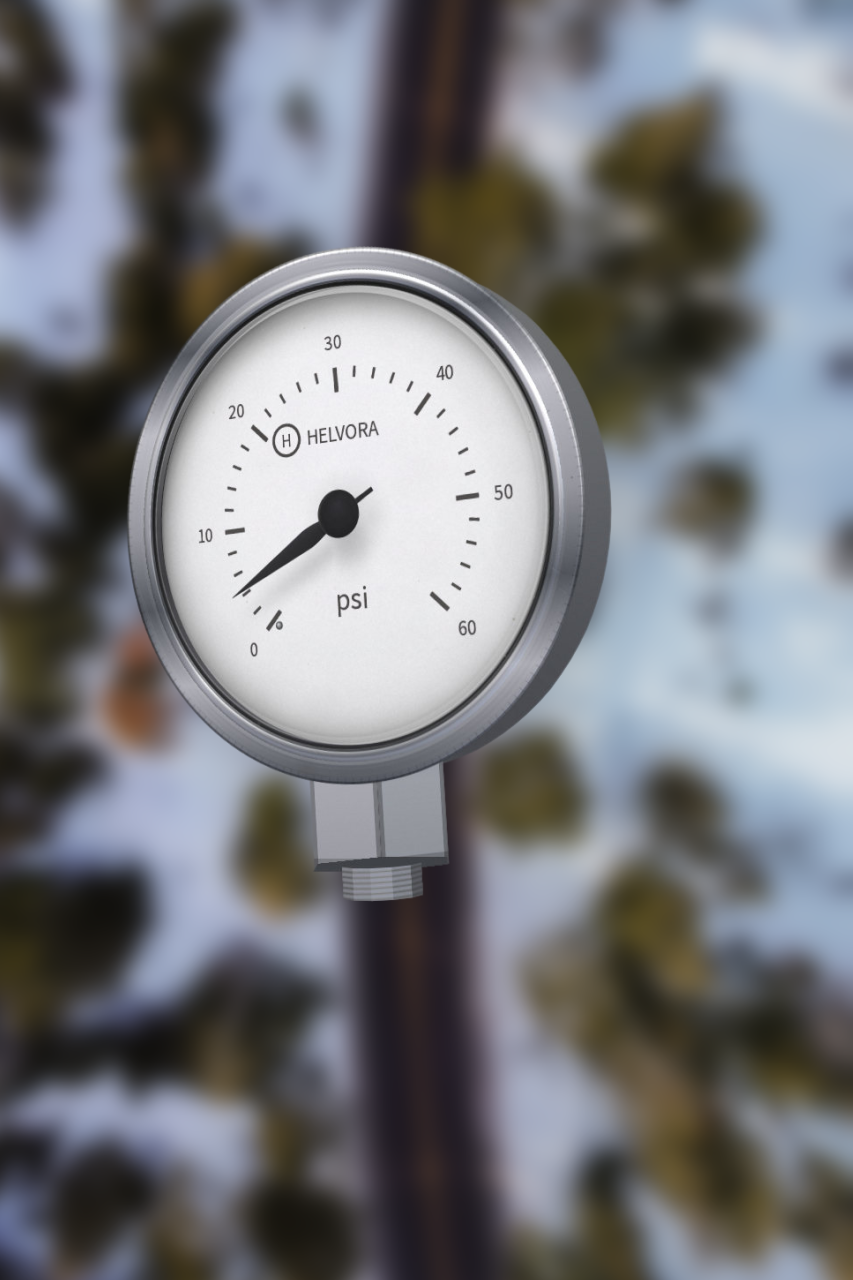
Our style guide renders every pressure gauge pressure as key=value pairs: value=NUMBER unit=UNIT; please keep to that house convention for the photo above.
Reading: value=4 unit=psi
